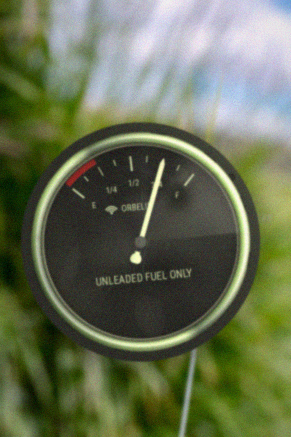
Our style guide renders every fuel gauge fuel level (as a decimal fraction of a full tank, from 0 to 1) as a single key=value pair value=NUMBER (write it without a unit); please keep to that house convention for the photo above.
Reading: value=0.75
